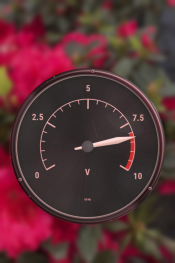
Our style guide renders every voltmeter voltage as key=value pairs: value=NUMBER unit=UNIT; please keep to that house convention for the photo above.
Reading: value=8.25 unit=V
